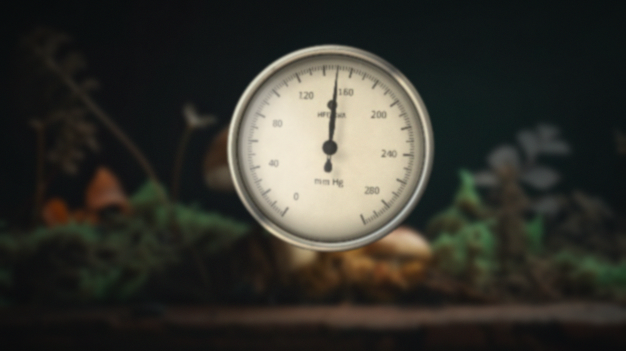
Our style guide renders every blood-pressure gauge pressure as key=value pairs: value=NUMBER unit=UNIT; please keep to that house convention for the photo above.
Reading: value=150 unit=mmHg
